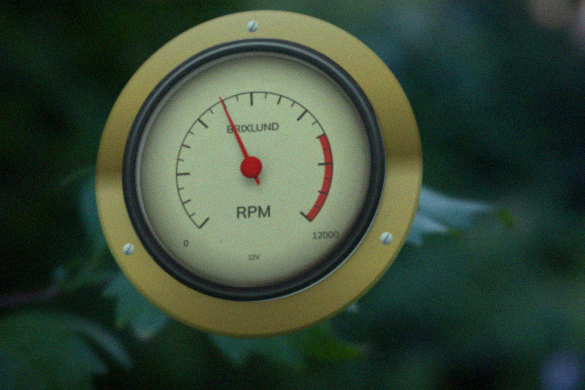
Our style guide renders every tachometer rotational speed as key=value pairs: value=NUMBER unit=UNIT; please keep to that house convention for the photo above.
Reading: value=5000 unit=rpm
